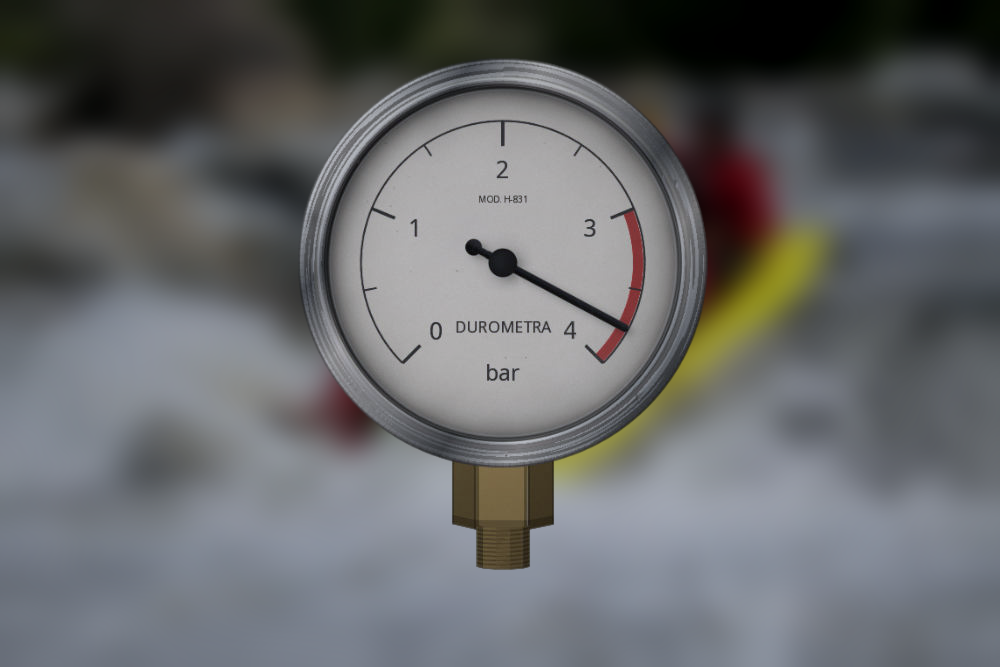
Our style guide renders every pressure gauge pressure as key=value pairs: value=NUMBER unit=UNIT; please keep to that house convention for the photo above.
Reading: value=3.75 unit=bar
